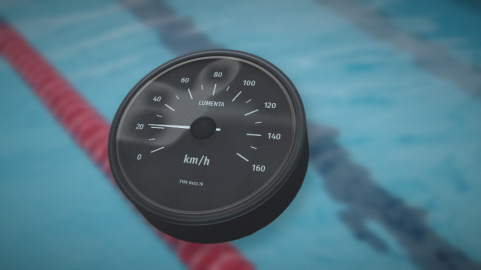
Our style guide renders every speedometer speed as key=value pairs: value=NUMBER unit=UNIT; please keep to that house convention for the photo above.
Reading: value=20 unit=km/h
